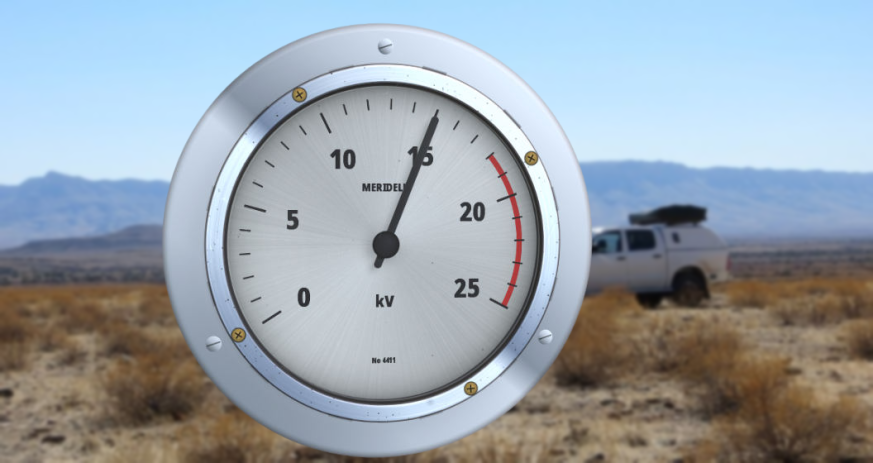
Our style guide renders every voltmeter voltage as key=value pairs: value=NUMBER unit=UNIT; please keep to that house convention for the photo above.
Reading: value=15 unit=kV
